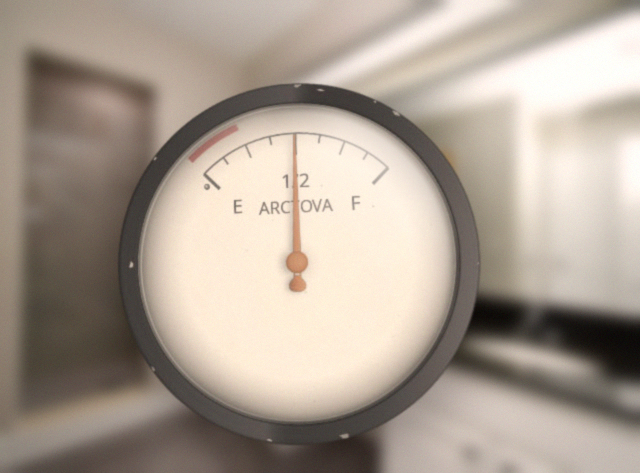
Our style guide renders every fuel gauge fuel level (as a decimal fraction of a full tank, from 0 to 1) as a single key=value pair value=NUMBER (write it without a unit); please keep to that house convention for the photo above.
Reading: value=0.5
